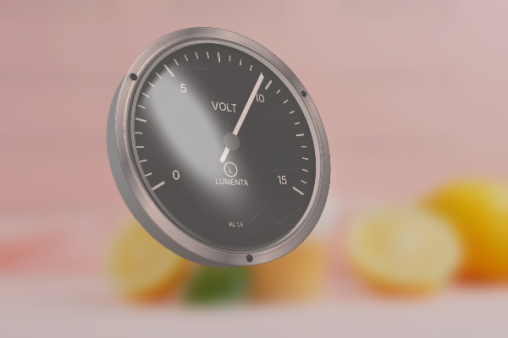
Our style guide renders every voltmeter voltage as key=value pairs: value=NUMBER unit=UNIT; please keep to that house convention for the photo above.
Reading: value=9.5 unit=V
